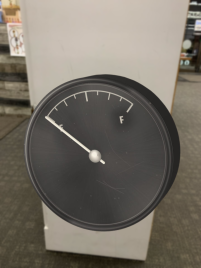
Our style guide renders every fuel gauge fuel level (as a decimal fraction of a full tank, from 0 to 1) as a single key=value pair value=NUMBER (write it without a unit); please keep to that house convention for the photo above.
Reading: value=0
